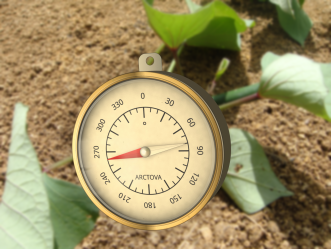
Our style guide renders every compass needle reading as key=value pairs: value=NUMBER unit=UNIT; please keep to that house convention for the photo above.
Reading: value=260 unit=°
